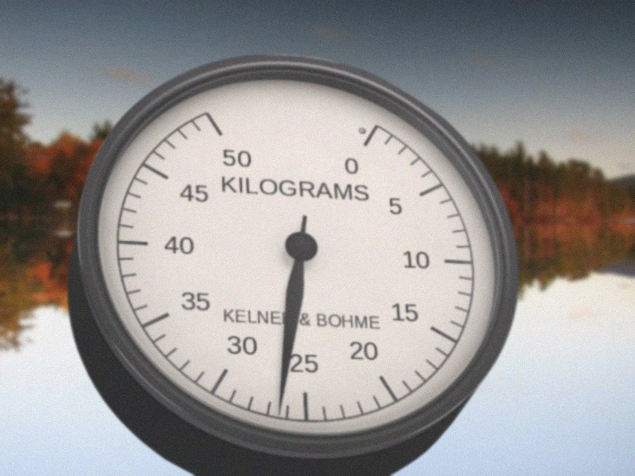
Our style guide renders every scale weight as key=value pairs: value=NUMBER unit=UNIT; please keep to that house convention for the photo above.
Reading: value=26.5 unit=kg
